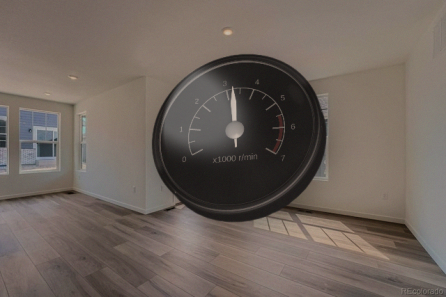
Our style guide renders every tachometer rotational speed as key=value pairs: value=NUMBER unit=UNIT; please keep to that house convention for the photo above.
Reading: value=3250 unit=rpm
